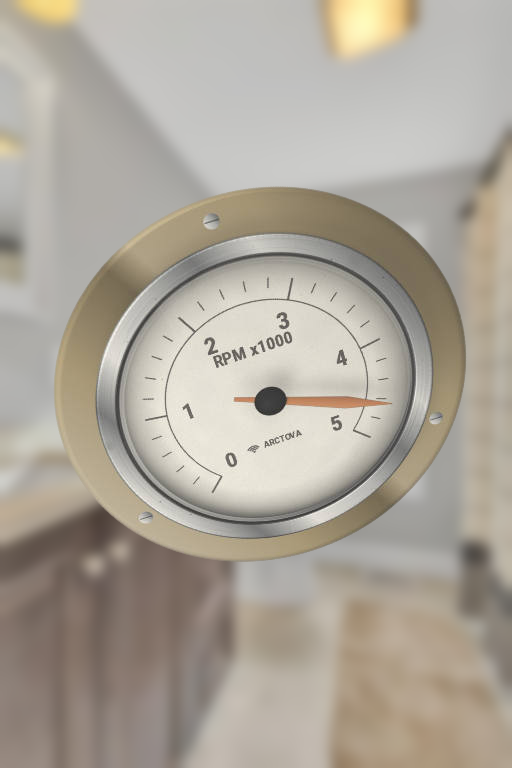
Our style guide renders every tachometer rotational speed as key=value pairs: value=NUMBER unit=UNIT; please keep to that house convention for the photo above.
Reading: value=4600 unit=rpm
